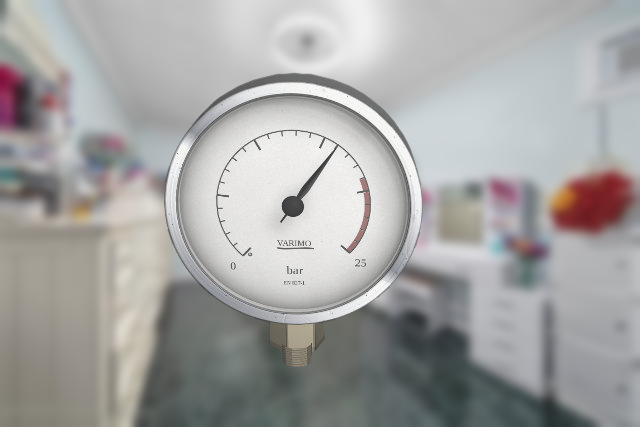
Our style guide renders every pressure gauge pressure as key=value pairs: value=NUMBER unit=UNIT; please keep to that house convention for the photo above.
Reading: value=16 unit=bar
